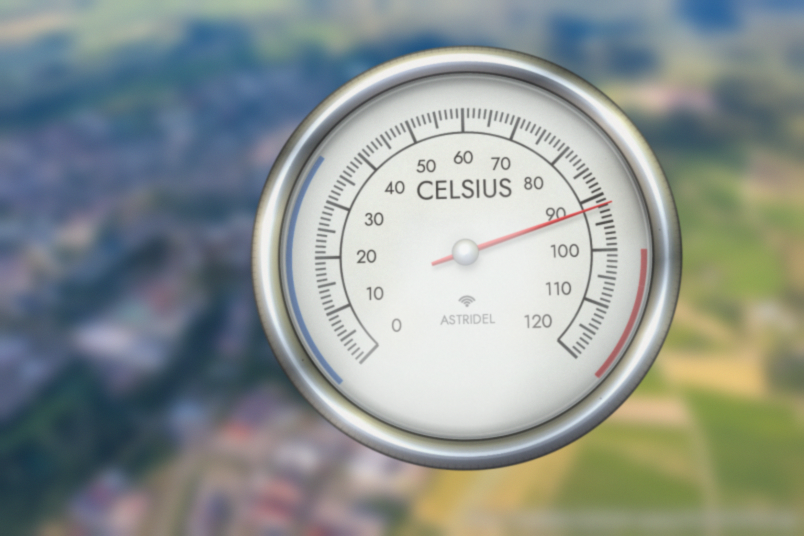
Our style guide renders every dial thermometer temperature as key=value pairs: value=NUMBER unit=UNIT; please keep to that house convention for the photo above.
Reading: value=92 unit=°C
